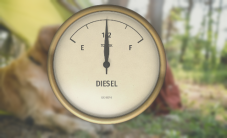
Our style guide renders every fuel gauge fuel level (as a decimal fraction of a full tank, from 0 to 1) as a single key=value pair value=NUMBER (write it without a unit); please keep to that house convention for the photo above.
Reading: value=0.5
